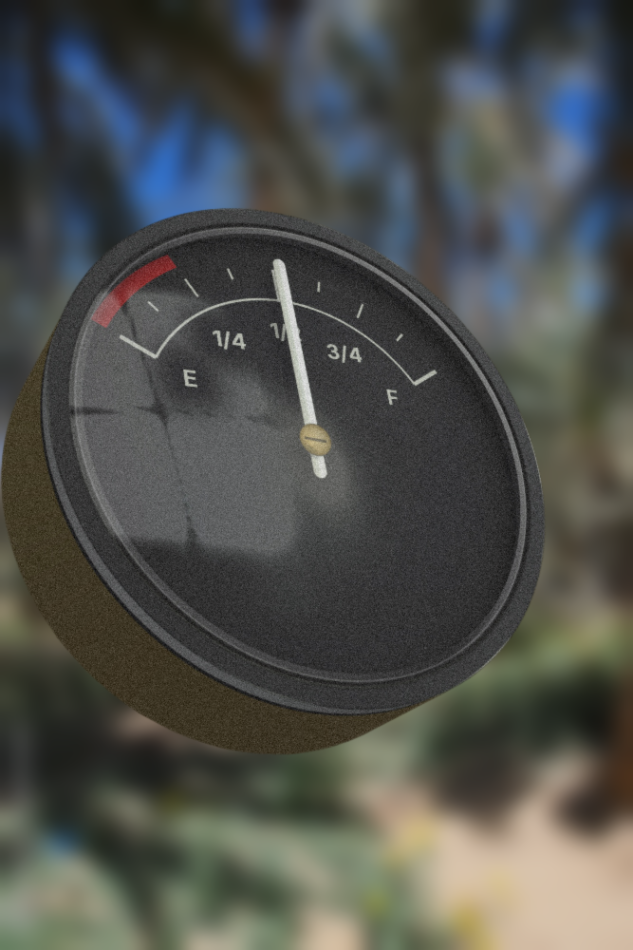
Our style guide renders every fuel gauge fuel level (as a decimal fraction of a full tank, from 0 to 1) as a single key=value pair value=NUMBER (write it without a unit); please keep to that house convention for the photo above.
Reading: value=0.5
